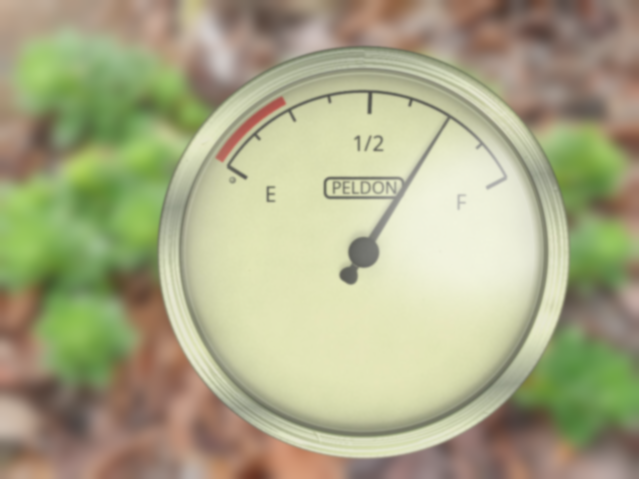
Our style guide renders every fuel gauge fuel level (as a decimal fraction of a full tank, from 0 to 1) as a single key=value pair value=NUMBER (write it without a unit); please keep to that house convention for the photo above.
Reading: value=0.75
